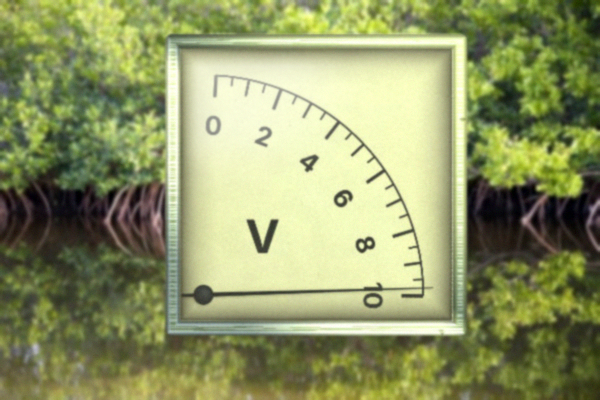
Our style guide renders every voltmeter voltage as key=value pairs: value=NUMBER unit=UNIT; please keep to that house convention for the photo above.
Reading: value=9.75 unit=V
